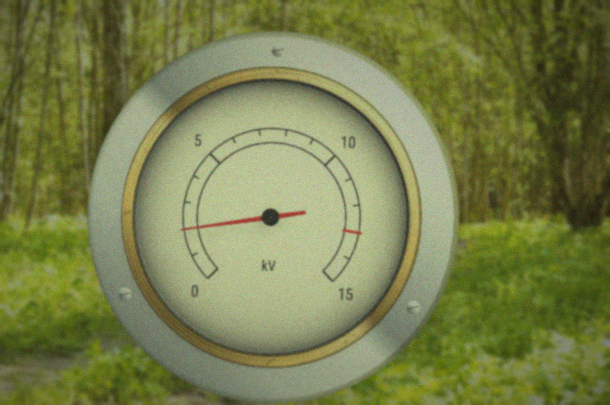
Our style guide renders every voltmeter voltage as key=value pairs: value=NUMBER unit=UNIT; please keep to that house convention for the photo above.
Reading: value=2 unit=kV
